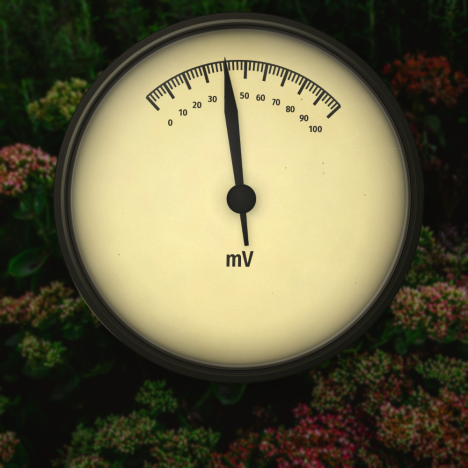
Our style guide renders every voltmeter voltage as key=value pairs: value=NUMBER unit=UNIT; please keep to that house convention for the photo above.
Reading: value=40 unit=mV
